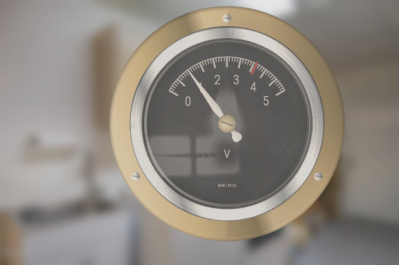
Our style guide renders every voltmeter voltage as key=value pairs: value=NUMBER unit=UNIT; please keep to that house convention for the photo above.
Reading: value=1 unit=V
